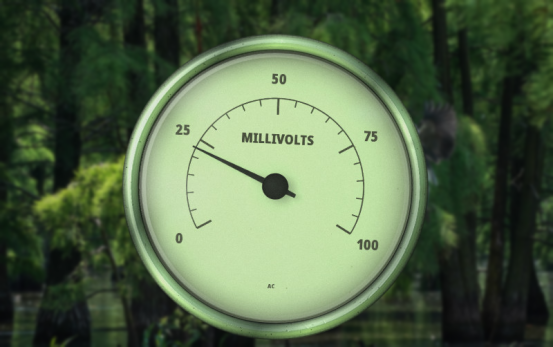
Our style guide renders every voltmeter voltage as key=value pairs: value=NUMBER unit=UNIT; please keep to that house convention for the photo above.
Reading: value=22.5 unit=mV
